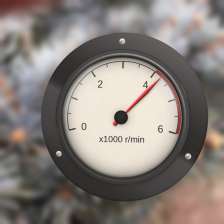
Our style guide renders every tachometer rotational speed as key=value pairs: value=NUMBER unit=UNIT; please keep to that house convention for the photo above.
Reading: value=4250 unit=rpm
